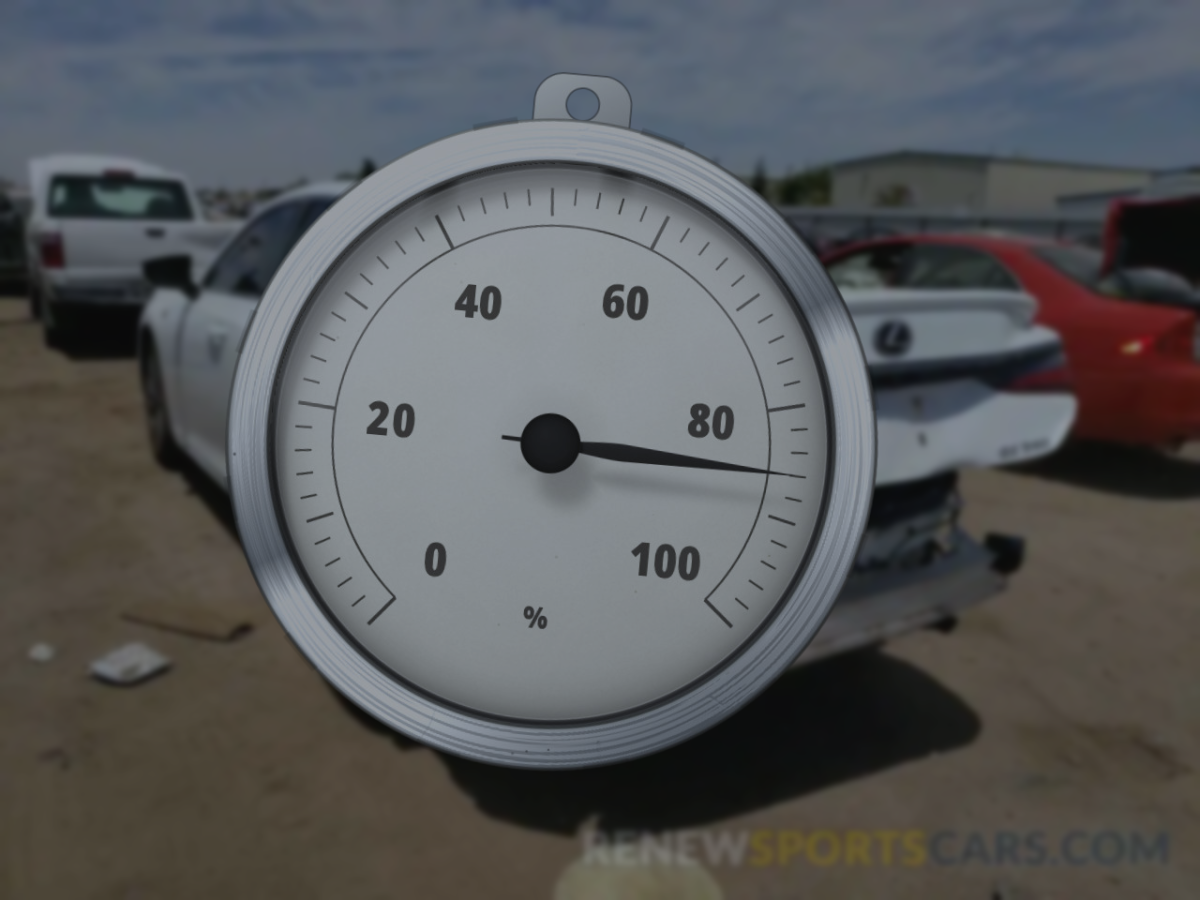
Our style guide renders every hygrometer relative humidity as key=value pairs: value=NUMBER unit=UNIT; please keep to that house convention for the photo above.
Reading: value=86 unit=%
